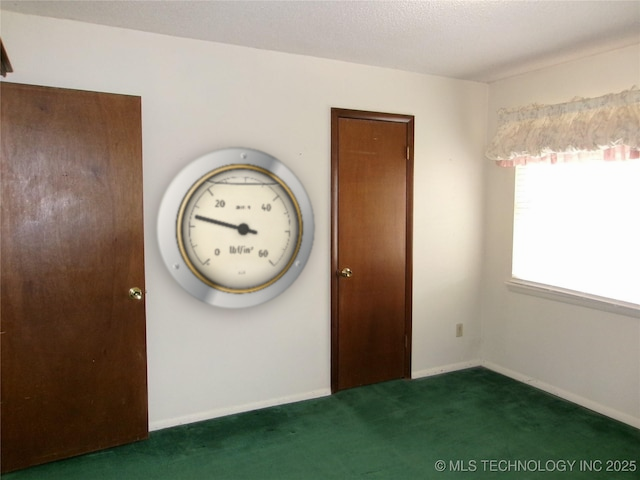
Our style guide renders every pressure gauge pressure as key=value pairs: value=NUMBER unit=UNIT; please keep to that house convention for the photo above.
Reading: value=12.5 unit=psi
